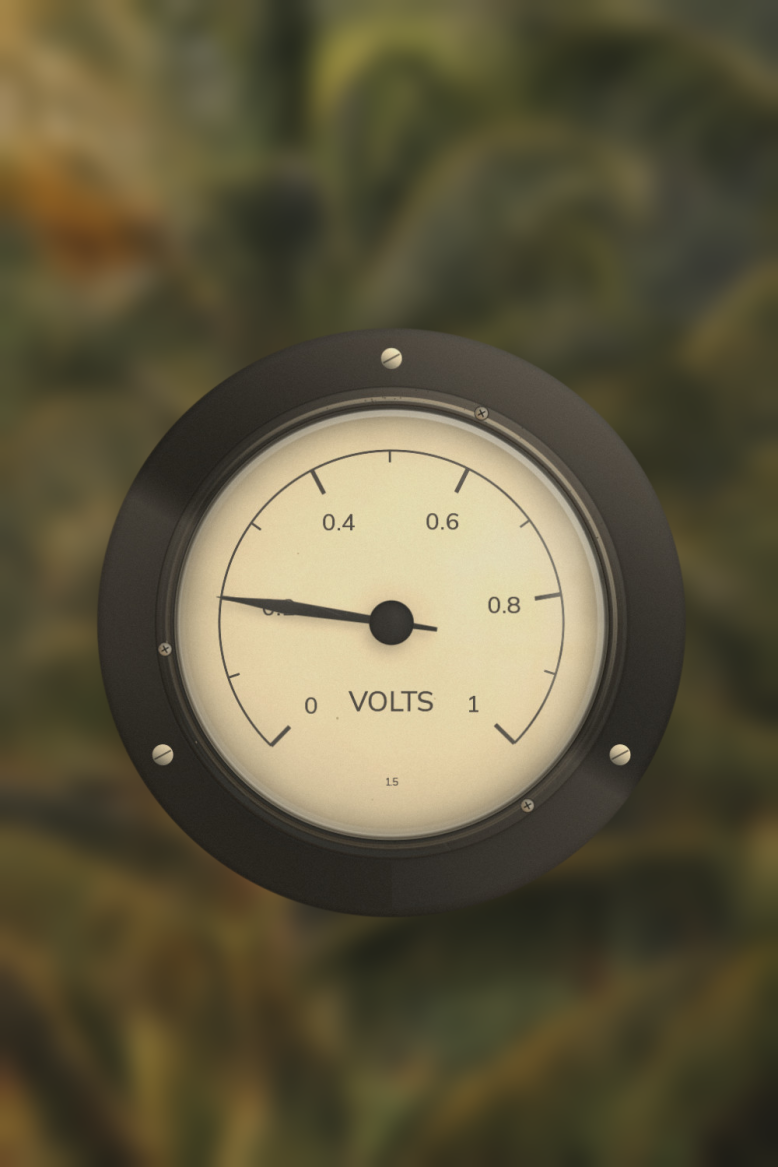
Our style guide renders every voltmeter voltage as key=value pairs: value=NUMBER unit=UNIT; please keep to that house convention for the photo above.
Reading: value=0.2 unit=V
